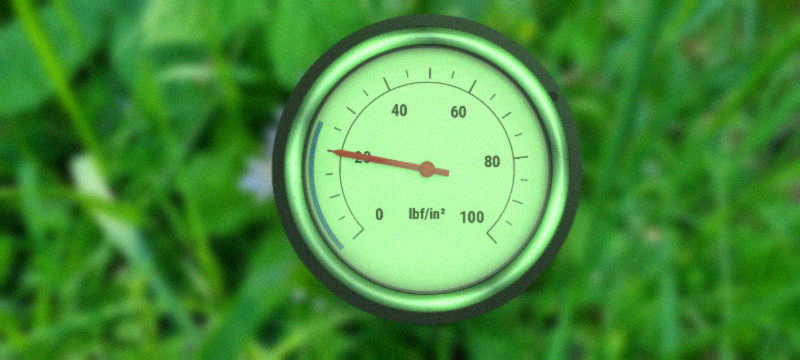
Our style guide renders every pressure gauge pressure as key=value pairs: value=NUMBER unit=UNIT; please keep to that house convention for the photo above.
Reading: value=20 unit=psi
